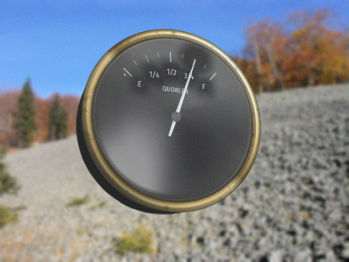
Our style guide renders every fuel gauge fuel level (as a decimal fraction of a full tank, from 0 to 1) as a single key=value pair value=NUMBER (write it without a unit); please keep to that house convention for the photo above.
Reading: value=0.75
